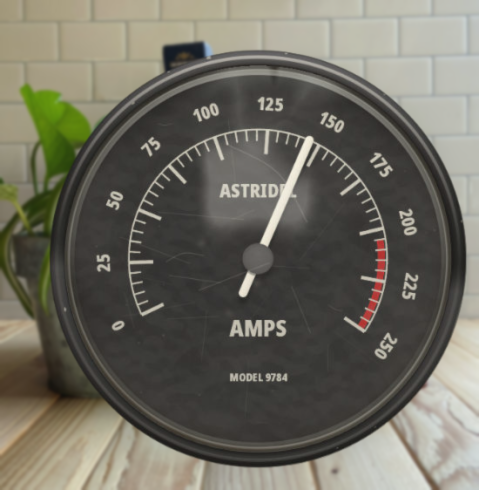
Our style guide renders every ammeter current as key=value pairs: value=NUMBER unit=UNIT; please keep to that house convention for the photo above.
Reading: value=145 unit=A
